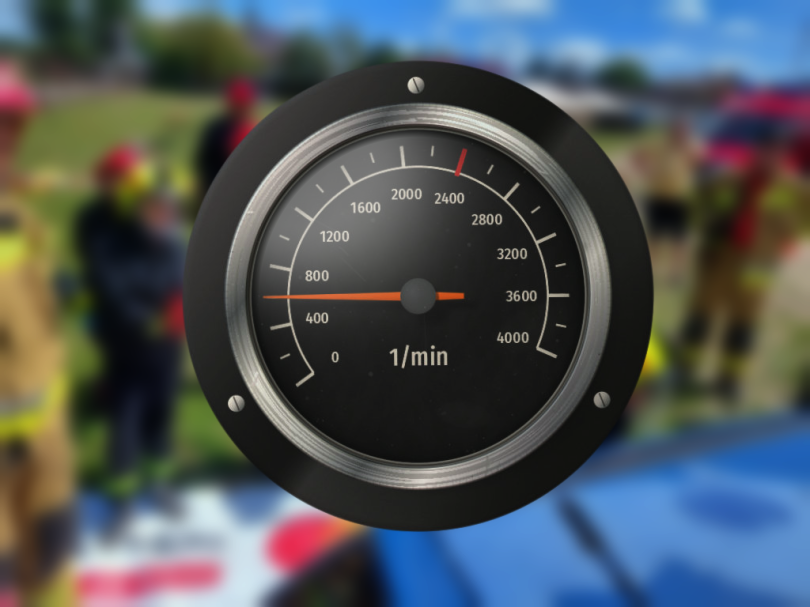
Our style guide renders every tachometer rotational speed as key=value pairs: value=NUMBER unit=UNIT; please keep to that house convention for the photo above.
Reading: value=600 unit=rpm
